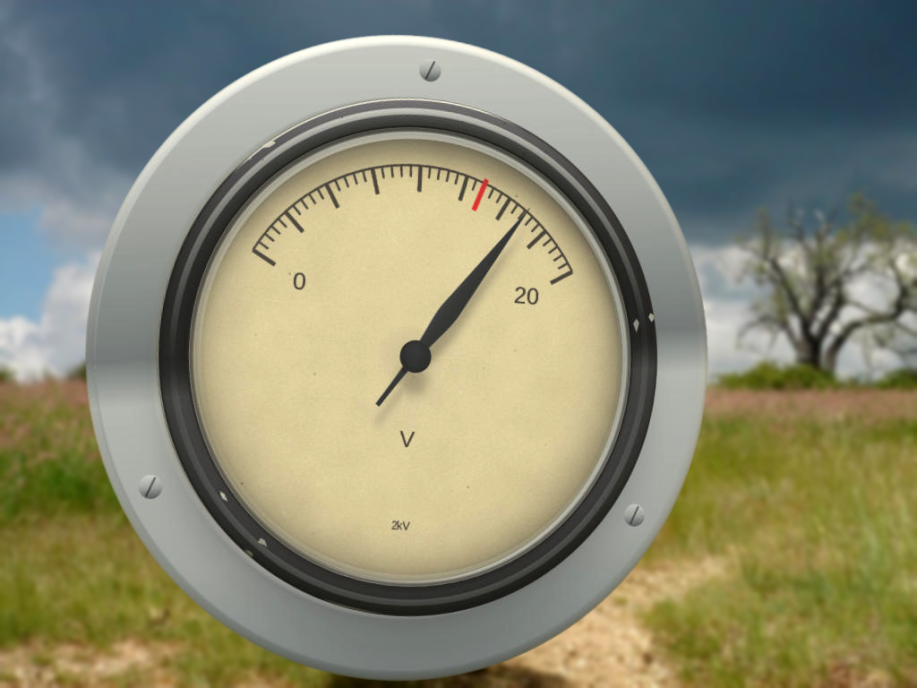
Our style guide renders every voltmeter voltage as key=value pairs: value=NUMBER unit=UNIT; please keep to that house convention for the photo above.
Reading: value=16 unit=V
